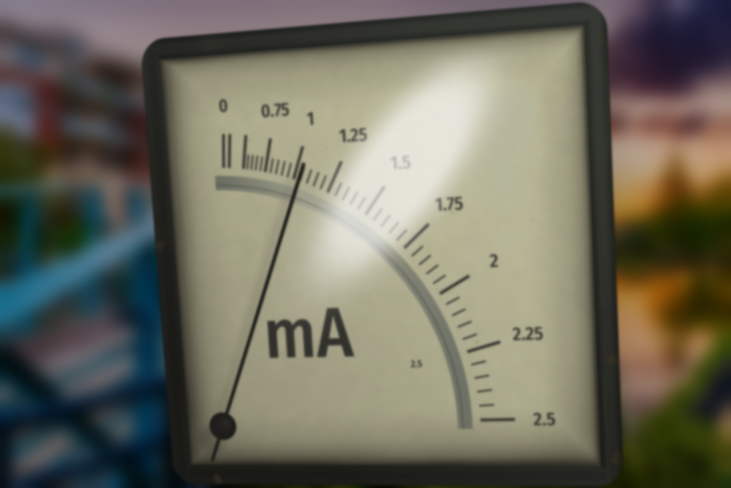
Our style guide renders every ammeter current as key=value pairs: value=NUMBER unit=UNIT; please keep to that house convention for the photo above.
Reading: value=1.05 unit=mA
